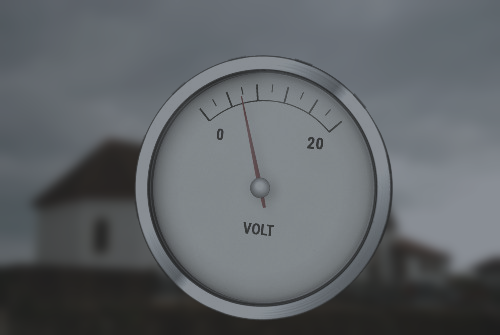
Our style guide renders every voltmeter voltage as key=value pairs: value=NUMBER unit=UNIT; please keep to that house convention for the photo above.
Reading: value=6 unit=V
